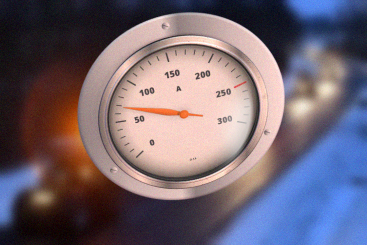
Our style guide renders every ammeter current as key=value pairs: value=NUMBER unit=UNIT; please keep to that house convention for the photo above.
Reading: value=70 unit=A
